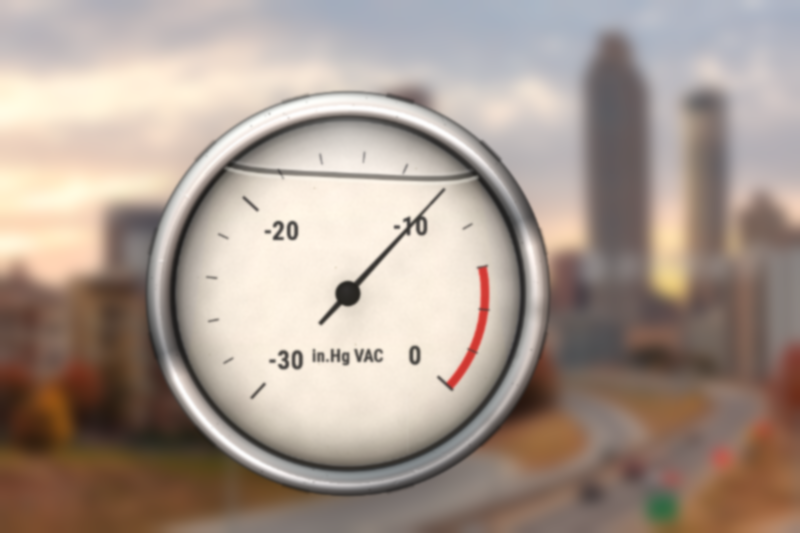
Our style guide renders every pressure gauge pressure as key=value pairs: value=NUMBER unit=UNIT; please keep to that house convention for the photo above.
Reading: value=-10 unit=inHg
